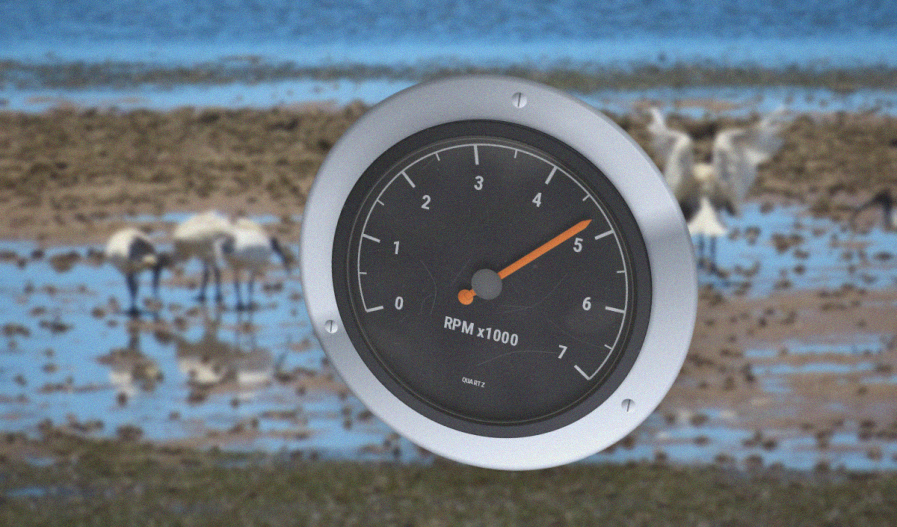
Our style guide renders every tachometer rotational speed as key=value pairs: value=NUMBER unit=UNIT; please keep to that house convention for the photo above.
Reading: value=4750 unit=rpm
